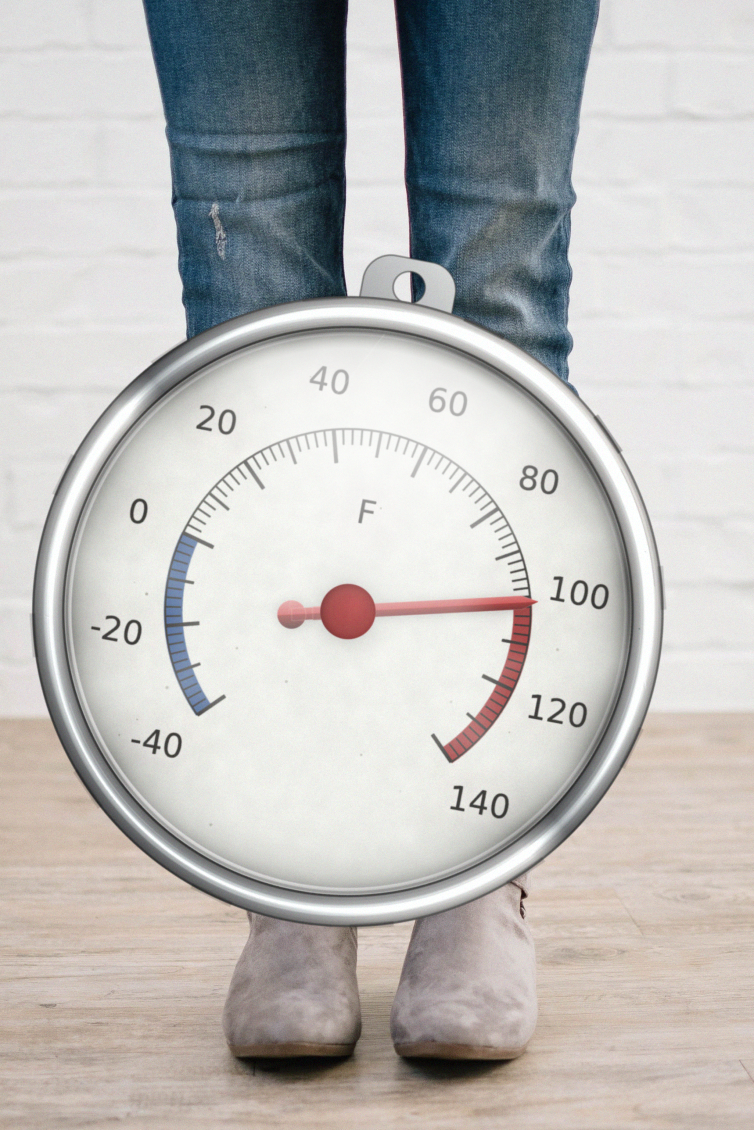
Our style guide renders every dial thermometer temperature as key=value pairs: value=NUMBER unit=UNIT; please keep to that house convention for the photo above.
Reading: value=101 unit=°F
